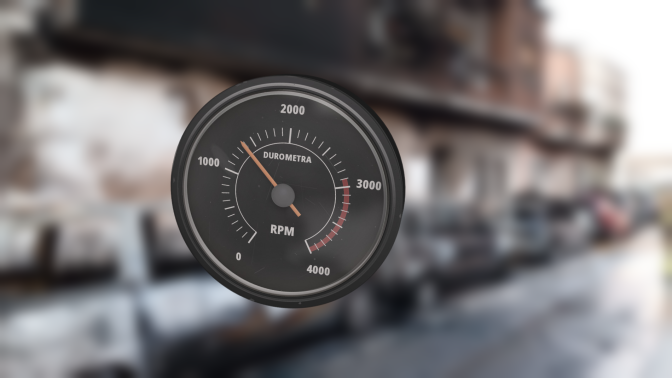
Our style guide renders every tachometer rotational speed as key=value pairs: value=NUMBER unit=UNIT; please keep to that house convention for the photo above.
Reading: value=1400 unit=rpm
